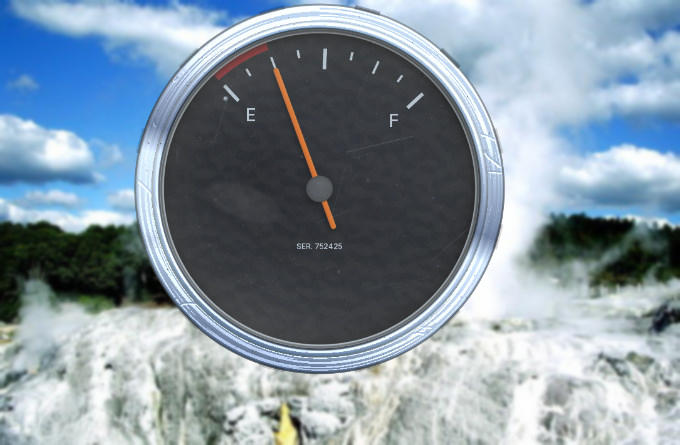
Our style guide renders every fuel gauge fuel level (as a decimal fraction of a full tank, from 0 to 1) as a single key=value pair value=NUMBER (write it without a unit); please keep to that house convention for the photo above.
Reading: value=0.25
